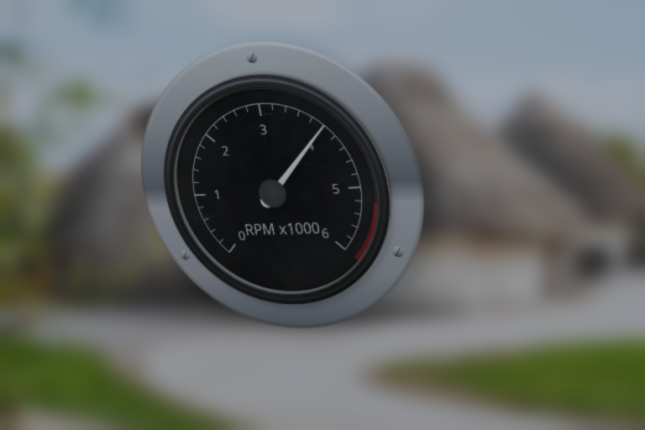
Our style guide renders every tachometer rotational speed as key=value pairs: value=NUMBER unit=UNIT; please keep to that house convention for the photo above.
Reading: value=4000 unit=rpm
